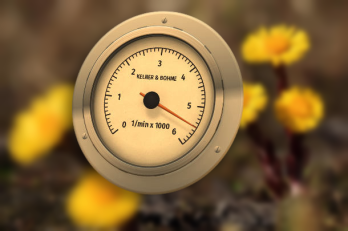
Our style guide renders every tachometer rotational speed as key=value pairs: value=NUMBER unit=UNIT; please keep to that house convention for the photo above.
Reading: value=5500 unit=rpm
